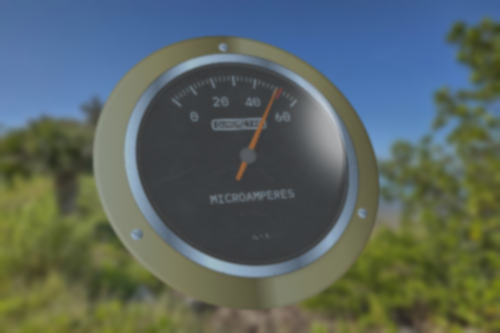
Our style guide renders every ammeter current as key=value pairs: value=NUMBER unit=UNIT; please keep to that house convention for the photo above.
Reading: value=50 unit=µA
